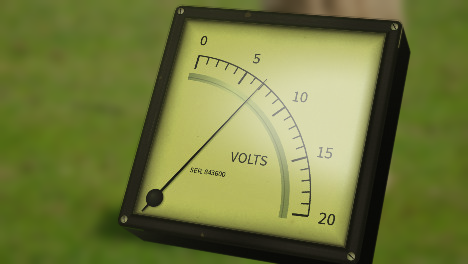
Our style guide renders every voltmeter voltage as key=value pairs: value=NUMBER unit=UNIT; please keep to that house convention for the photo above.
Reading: value=7 unit=V
